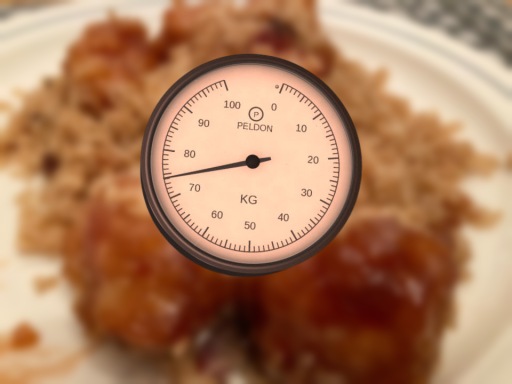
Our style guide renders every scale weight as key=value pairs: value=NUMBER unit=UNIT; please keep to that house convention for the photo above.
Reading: value=74 unit=kg
